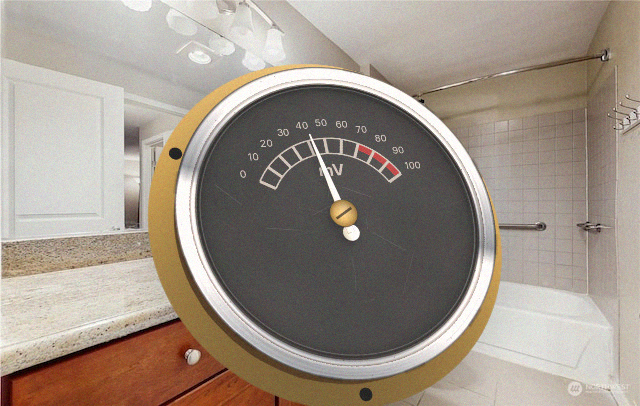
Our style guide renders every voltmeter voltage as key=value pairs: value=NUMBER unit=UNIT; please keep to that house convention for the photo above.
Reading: value=40 unit=mV
